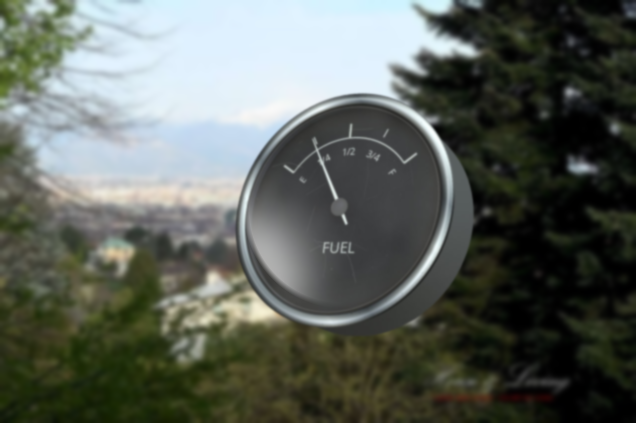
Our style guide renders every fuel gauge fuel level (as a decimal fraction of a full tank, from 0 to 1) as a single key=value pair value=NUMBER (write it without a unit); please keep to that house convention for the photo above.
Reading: value=0.25
